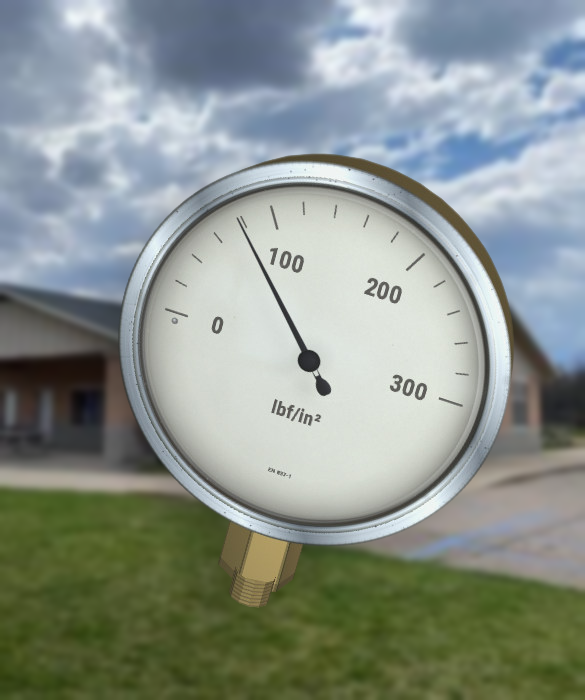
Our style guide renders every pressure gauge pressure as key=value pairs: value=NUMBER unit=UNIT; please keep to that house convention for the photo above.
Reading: value=80 unit=psi
